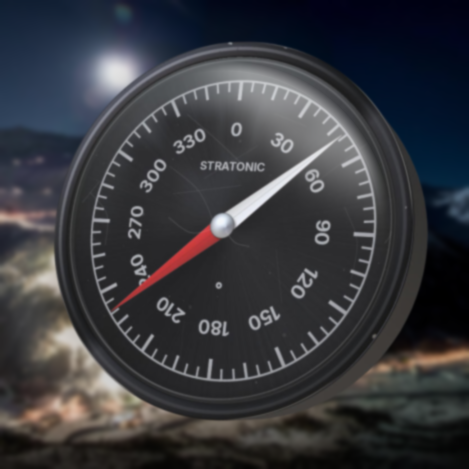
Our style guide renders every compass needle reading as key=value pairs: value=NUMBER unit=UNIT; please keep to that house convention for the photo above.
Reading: value=230 unit=°
